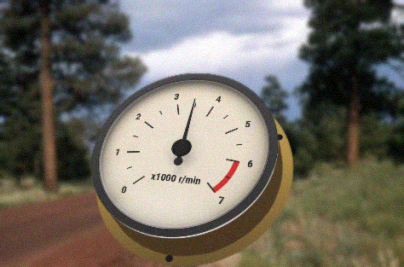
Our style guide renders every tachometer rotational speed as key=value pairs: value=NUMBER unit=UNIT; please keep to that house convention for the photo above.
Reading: value=3500 unit=rpm
